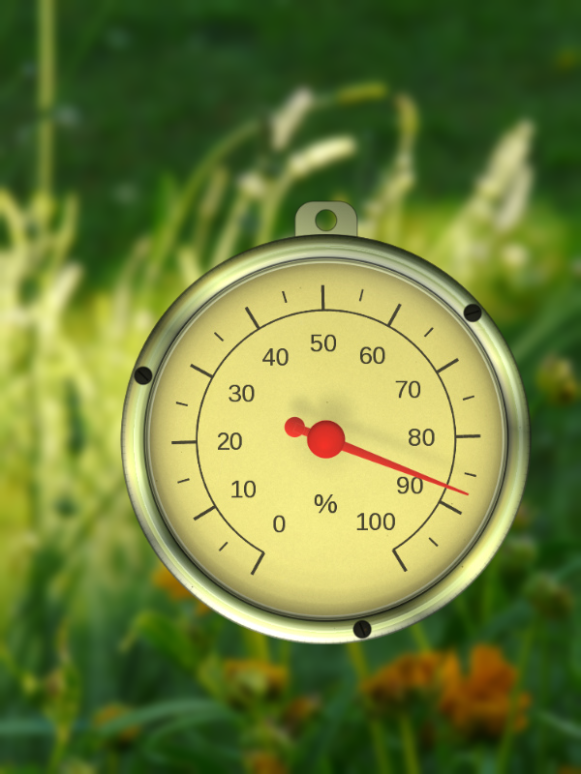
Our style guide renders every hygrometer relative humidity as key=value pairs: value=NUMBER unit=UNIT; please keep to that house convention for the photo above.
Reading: value=87.5 unit=%
